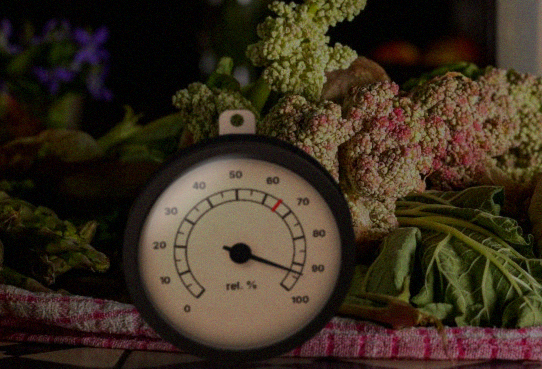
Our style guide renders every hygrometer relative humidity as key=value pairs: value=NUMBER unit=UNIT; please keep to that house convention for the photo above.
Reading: value=92.5 unit=%
